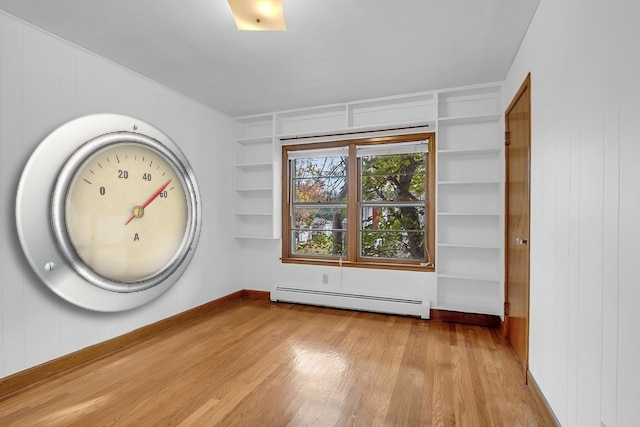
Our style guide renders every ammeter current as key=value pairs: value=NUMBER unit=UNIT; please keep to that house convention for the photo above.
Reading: value=55 unit=A
